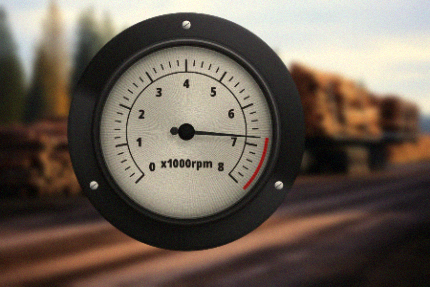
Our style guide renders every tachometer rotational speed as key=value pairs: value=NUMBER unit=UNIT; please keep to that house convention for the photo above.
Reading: value=6800 unit=rpm
